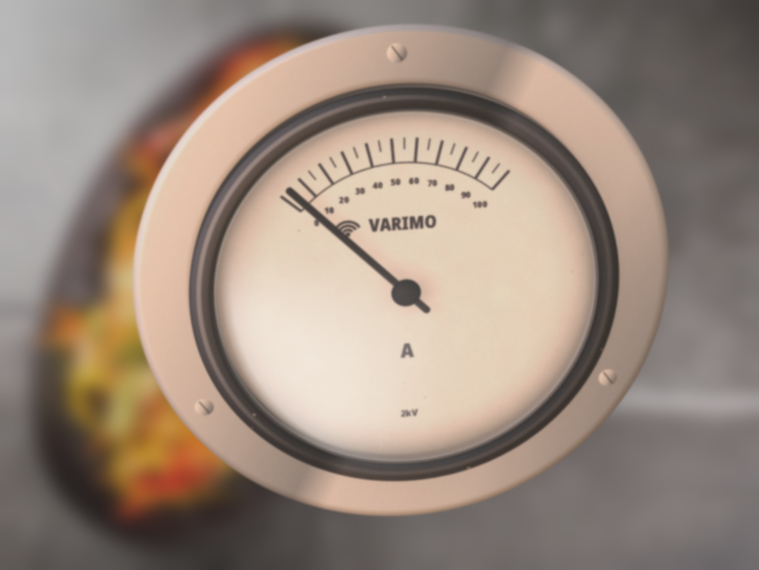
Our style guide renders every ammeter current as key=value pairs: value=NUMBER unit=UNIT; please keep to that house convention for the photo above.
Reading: value=5 unit=A
